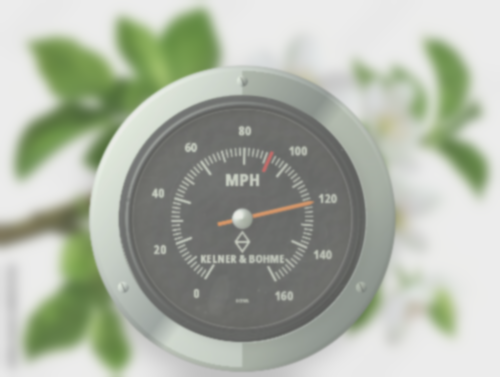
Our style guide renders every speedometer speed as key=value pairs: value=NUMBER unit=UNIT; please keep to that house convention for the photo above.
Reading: value=120 unit=mph
